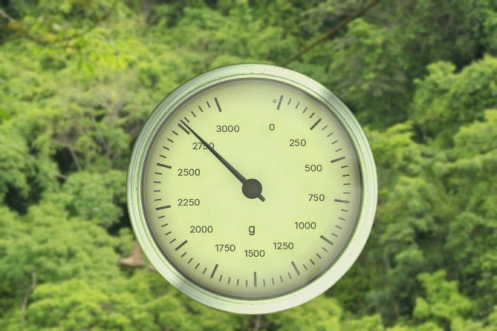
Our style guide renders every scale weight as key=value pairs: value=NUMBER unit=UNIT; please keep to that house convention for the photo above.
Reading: value=2775 unit=g
